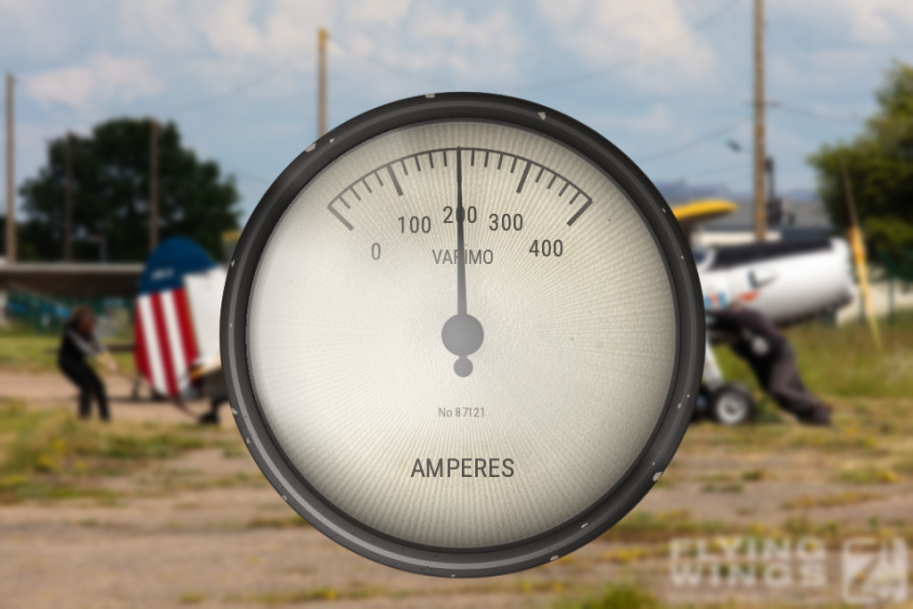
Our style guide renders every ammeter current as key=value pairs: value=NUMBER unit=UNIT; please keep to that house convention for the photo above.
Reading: value=200 unit=A
